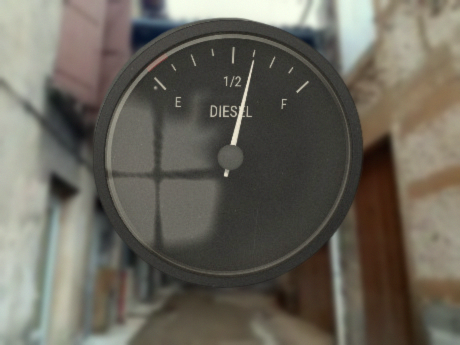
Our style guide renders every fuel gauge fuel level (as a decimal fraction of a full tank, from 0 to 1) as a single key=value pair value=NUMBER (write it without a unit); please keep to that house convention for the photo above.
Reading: value=0.625
